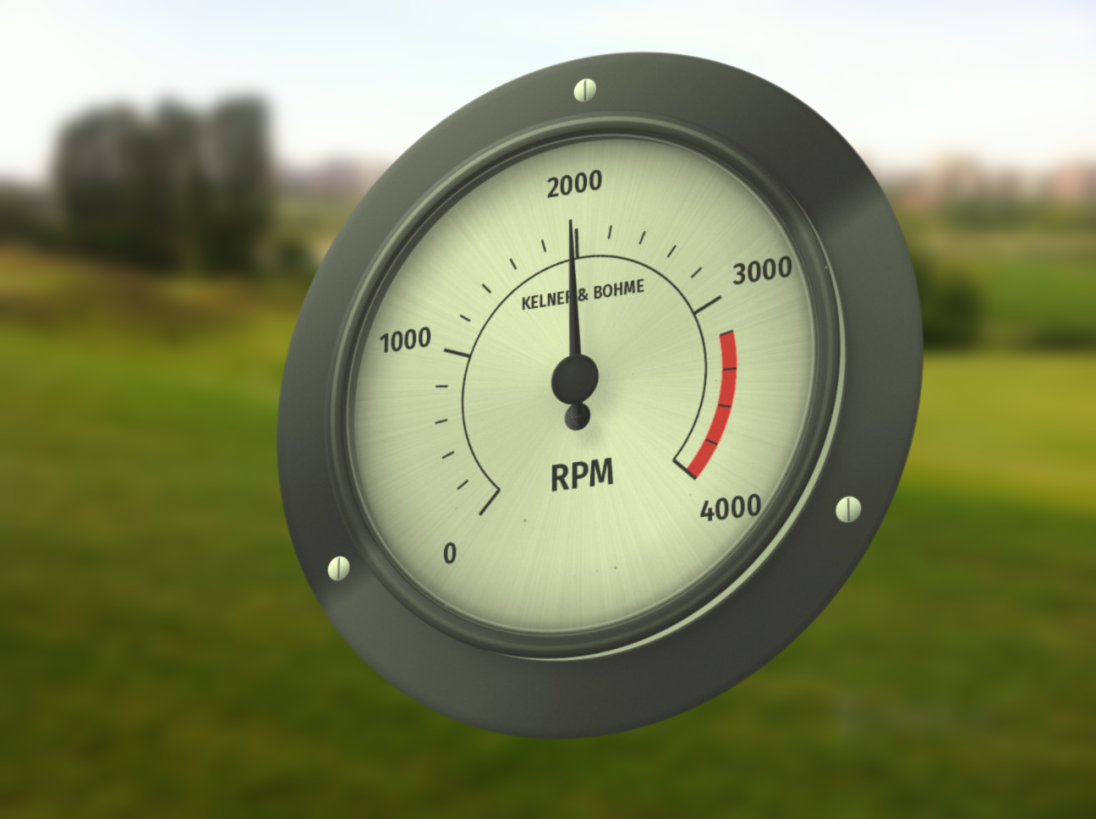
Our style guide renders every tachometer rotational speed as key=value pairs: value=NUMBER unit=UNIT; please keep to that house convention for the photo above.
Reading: value=2000 unit=rpm
